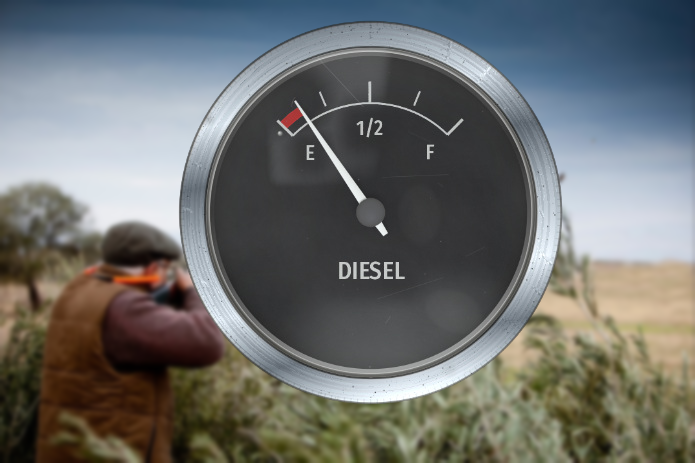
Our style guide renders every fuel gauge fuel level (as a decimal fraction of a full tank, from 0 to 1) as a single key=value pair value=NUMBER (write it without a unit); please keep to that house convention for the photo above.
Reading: value=0.125
